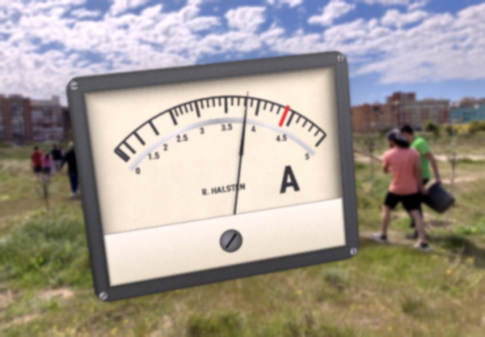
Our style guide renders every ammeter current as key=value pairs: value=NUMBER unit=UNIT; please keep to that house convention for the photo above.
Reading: value=3.8 unit=A
